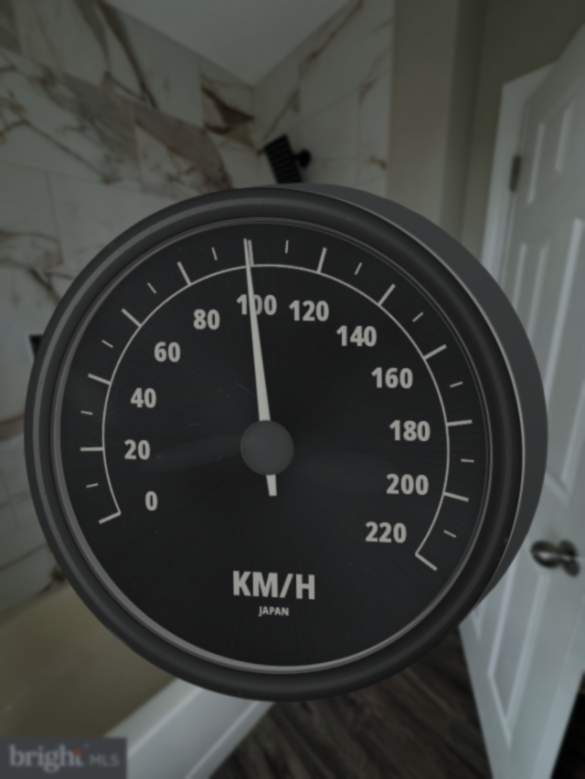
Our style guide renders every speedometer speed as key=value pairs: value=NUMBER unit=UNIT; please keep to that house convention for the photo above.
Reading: value=100 unit=km/h
